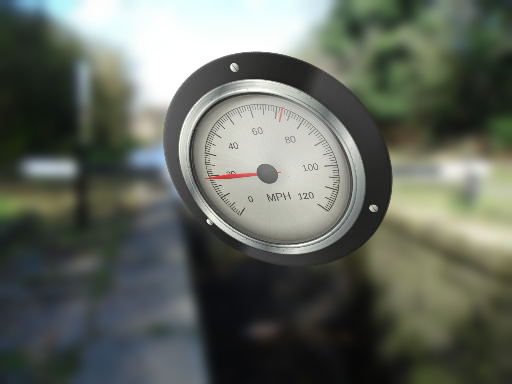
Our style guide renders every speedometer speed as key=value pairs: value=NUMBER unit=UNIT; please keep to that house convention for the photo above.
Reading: value=20 unit=mph
